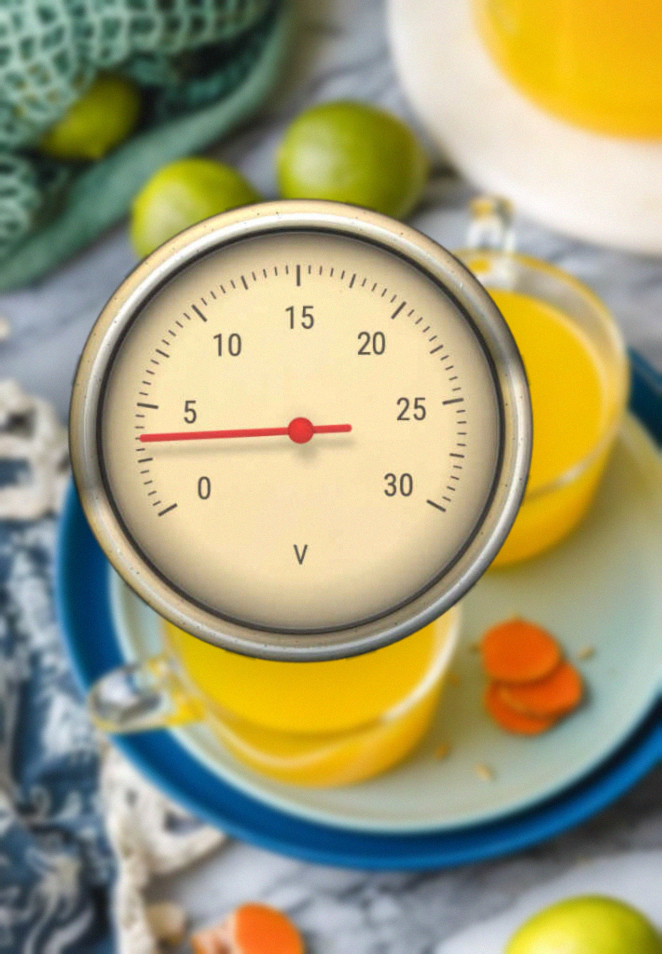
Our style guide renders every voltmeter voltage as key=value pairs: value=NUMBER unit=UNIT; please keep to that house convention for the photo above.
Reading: value=3.5 unit=V
